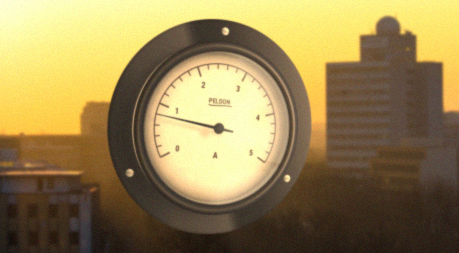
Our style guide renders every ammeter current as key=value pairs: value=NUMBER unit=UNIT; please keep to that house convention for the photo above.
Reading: value=0.8 unit=A
